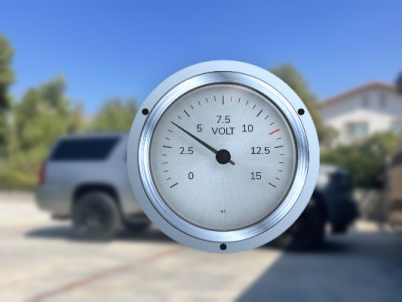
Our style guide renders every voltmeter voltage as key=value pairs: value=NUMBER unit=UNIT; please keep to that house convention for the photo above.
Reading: value=4 unit=V
